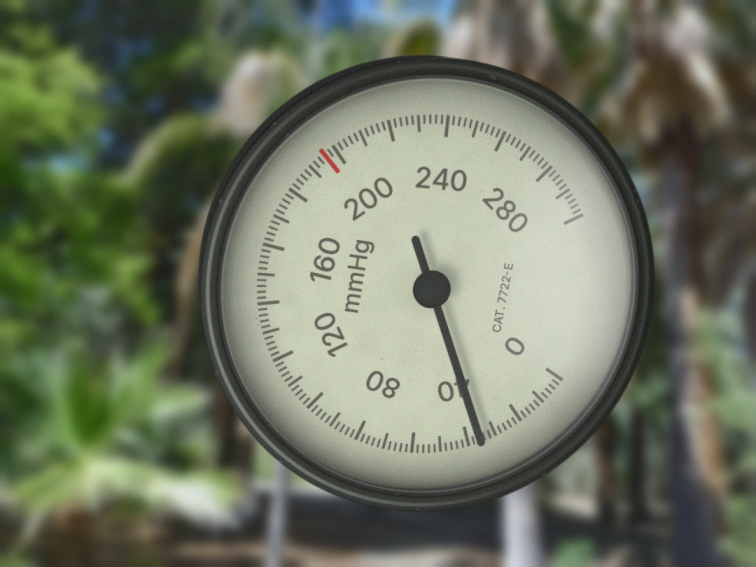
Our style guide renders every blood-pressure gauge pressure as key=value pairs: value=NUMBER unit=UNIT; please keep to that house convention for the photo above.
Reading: value=36 unit=mmHg
